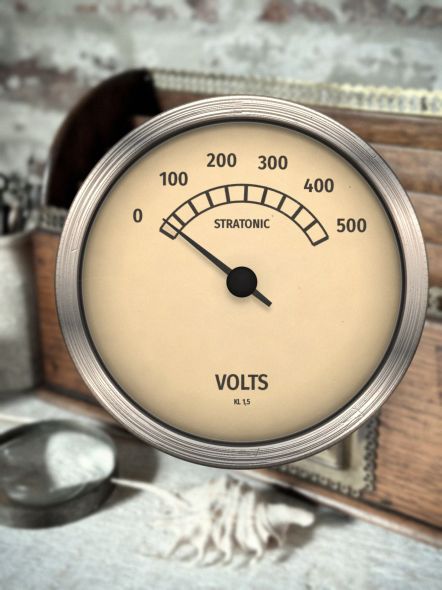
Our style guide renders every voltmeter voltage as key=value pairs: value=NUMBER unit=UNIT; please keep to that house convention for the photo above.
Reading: value=25 unit=V
